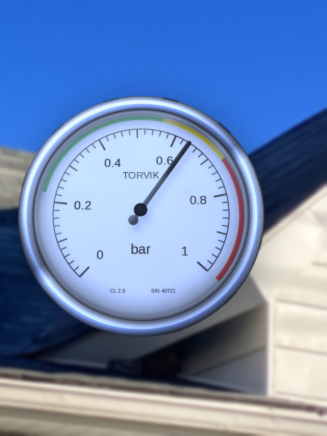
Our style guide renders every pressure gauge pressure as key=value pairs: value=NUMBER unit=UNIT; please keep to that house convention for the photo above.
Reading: value=0.64 unit=bar
